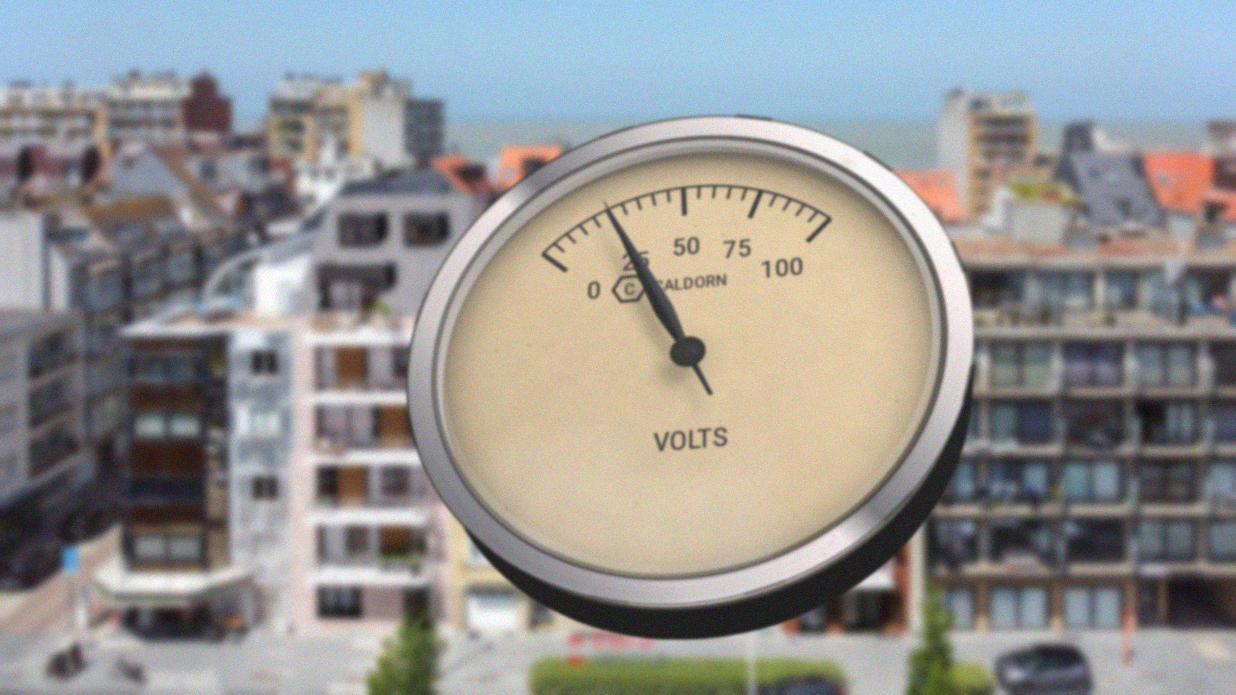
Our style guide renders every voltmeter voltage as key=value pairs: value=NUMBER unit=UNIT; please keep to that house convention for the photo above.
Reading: value=25 unit=V
